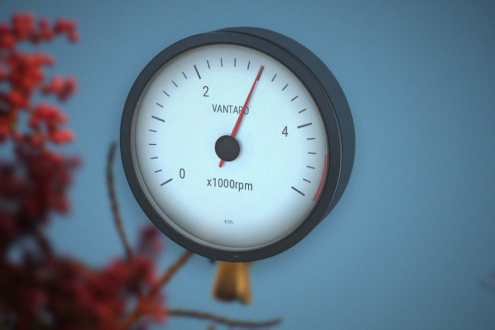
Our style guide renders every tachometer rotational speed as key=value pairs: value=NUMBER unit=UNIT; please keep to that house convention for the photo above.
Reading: value=3000 unit=rpm
